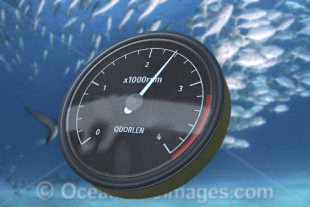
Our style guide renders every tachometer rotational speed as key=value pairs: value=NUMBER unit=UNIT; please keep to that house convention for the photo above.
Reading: value=2400 unit=rpm
